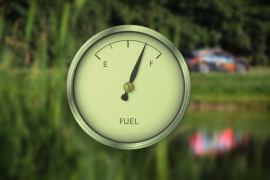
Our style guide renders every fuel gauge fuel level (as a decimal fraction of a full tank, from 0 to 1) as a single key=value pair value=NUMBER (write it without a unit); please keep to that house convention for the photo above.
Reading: value=0.75
